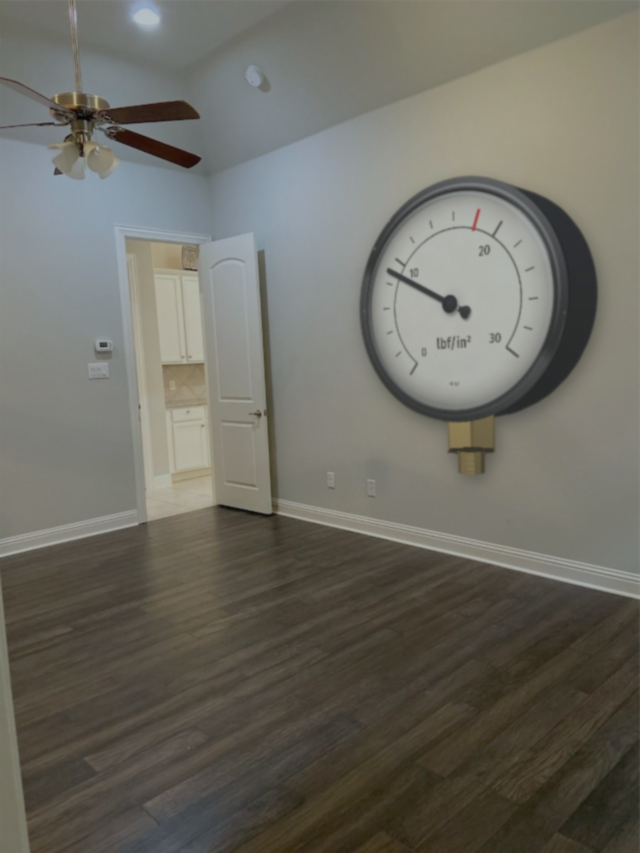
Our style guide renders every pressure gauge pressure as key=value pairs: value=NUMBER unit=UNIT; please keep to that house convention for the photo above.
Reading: value=9 unit=psi
